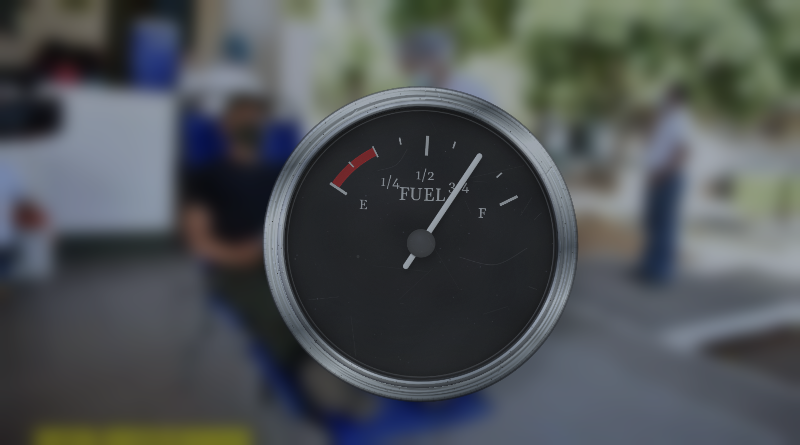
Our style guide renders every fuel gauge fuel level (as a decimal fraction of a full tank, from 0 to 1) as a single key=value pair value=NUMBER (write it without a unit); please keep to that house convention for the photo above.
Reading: value=0.75
